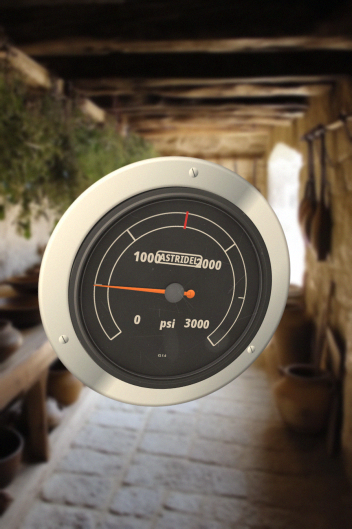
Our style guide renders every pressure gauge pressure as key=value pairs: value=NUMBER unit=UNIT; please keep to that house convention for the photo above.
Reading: value=500 unit=psi
